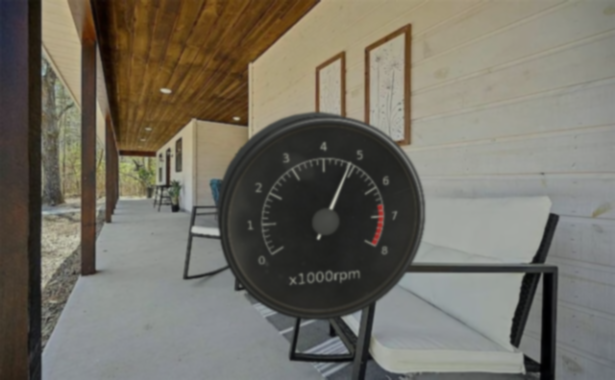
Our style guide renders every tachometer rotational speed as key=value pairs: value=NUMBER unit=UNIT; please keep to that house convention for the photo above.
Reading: value=4800 unit=rpm
